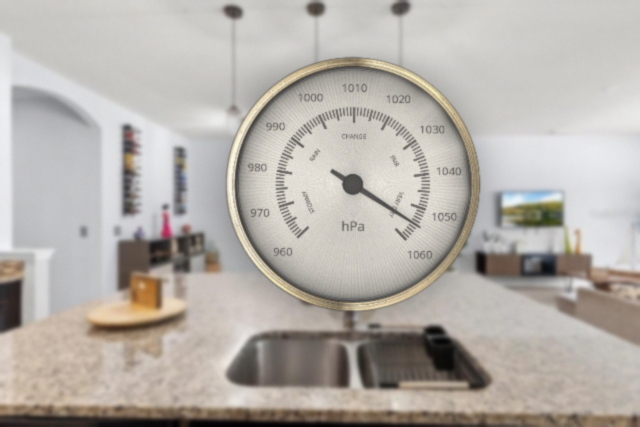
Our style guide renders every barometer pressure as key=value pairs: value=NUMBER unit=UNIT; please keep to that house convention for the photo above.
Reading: value=1055 unit=hPa
